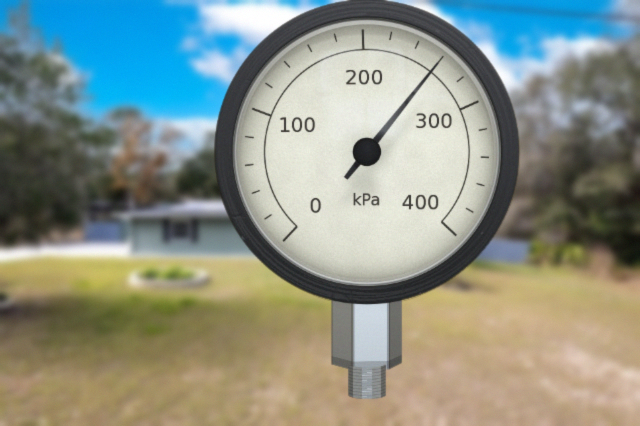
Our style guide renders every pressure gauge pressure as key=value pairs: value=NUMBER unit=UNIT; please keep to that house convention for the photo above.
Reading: value=260 unit=kPa
